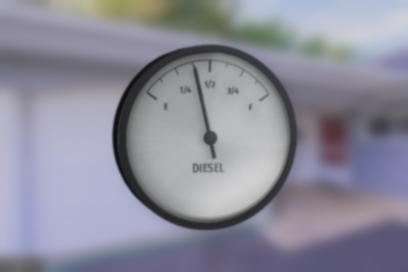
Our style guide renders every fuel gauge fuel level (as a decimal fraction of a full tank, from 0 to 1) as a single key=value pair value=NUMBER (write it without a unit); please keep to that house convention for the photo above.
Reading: value=0.375
